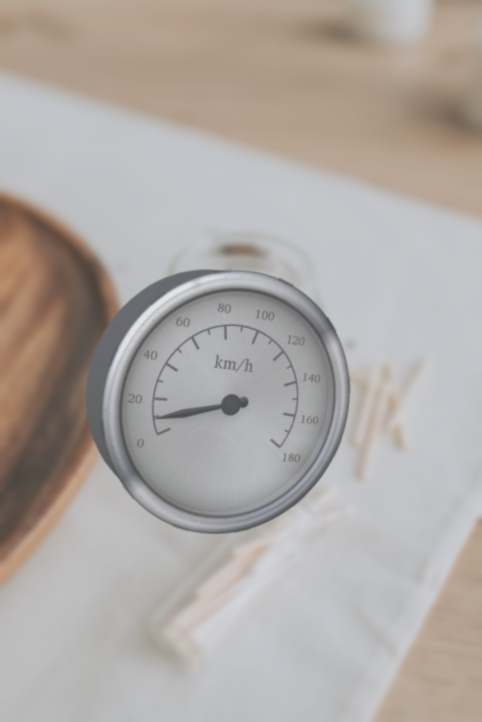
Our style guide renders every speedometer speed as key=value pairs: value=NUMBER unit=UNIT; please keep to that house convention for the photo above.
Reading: value=10 unit=km/h
